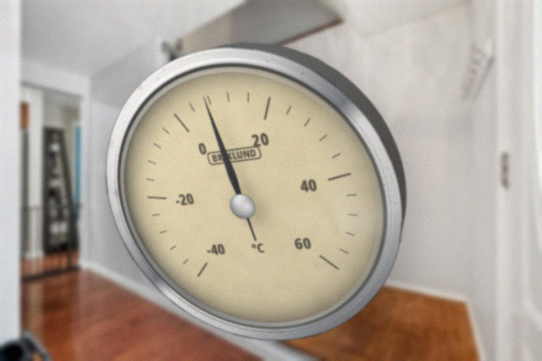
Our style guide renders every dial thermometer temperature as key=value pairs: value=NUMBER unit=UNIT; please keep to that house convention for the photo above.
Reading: value=8 unit=°C
